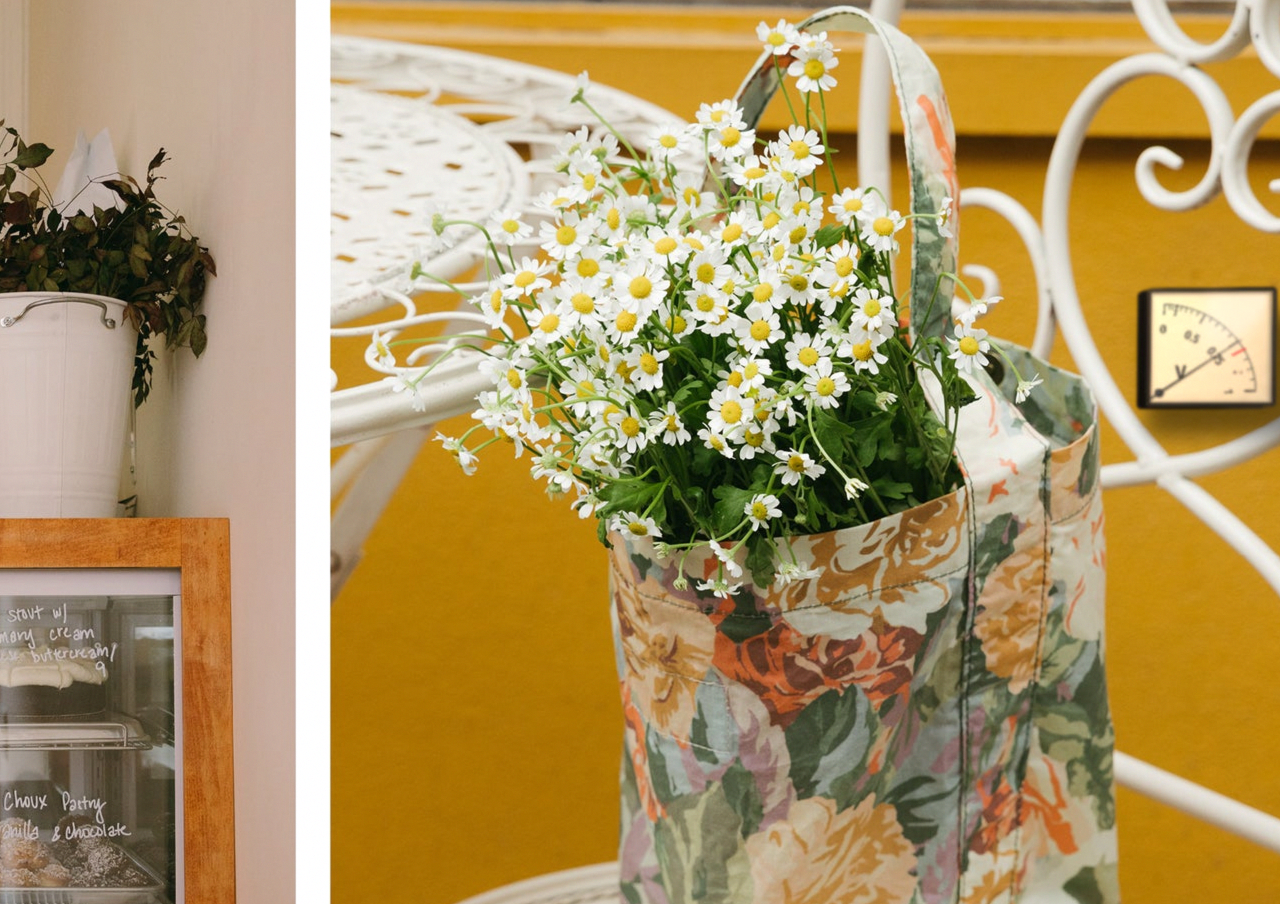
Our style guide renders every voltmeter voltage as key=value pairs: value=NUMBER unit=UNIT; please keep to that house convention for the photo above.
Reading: value=0.75 unit=V
